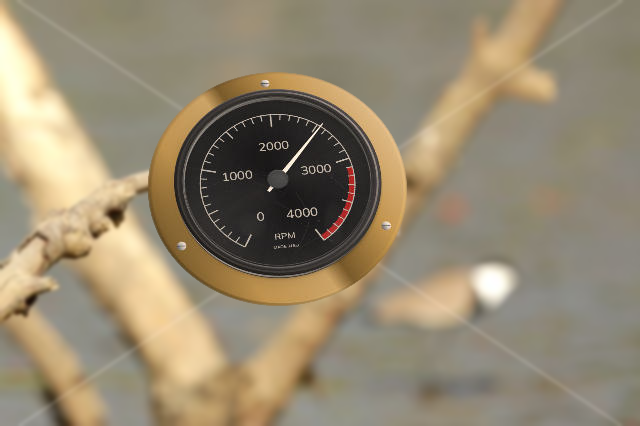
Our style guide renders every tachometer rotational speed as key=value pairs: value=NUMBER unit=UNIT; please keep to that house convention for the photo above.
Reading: value=2550 unit=rpm
